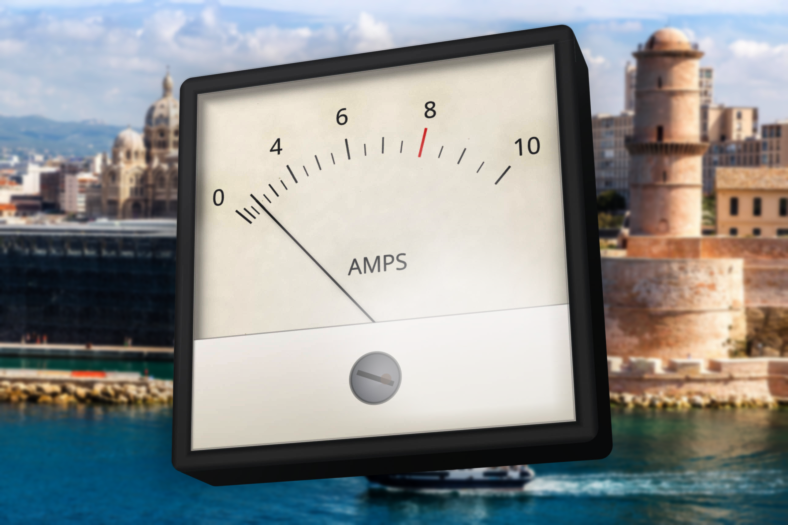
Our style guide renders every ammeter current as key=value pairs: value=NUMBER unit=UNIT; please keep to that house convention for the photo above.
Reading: value=2 unit=A
